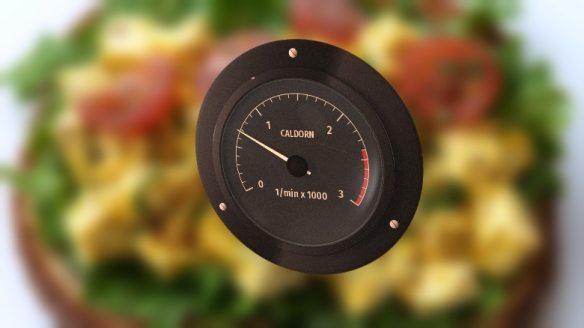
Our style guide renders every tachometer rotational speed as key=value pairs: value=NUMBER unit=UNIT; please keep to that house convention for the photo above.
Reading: value=700 unit=rpm
